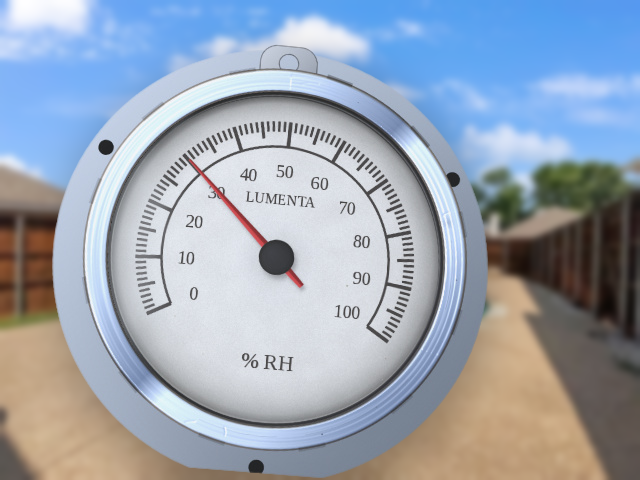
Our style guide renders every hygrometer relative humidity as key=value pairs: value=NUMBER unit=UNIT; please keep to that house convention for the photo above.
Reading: value=30 unit=%
